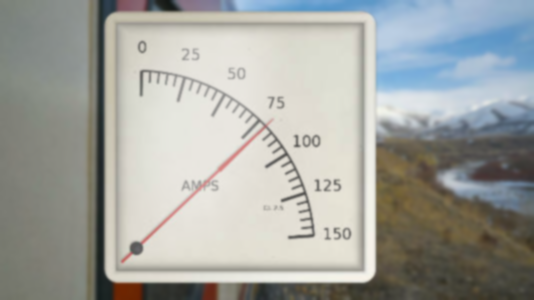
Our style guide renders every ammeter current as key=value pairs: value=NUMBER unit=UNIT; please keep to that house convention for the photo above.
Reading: value=80 unit=A
